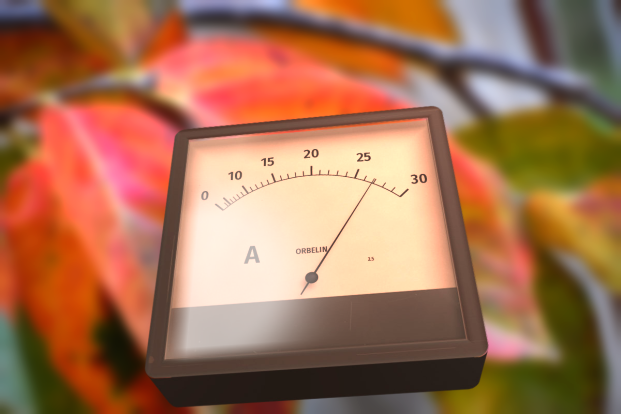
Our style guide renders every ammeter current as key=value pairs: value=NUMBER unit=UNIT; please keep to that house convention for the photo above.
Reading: value=27 unit=A
